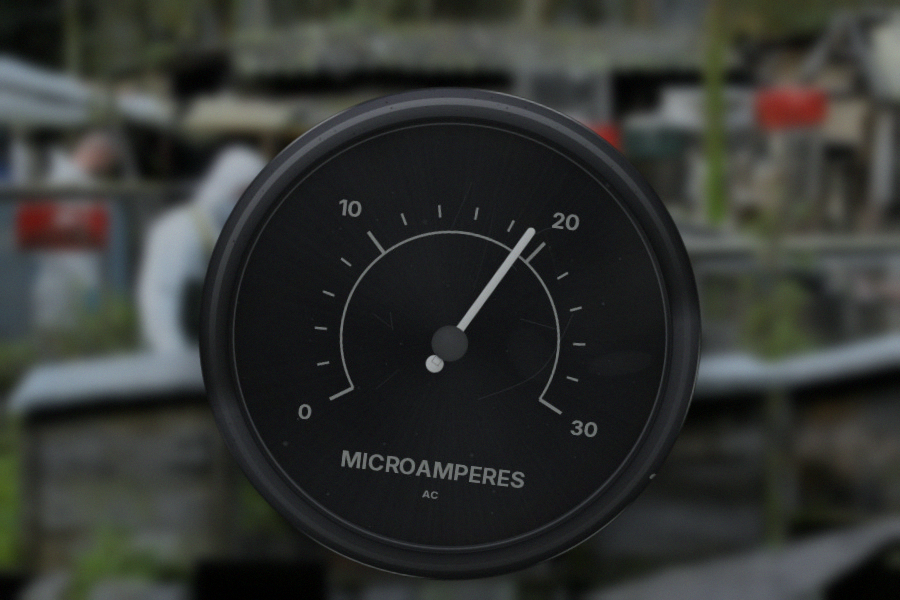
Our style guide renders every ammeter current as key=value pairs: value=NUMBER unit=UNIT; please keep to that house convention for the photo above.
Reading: value=19 unit=µA
